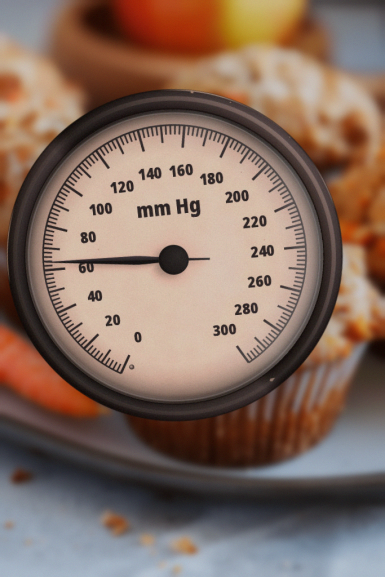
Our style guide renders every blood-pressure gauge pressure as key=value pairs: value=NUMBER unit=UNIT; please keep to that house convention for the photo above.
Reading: value=64 unit=mmHg
